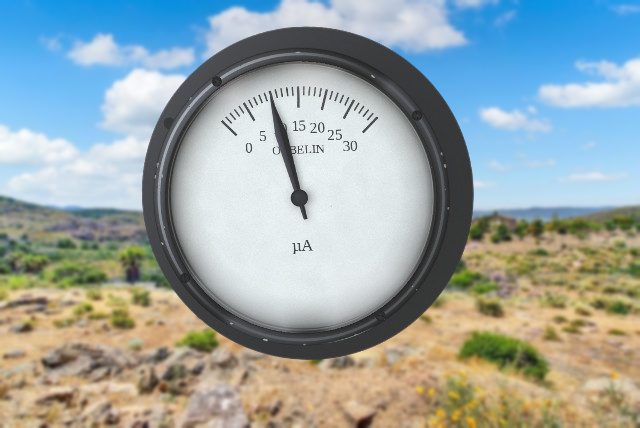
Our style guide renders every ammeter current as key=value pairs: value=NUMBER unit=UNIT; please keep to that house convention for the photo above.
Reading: value=10 unit=µA
